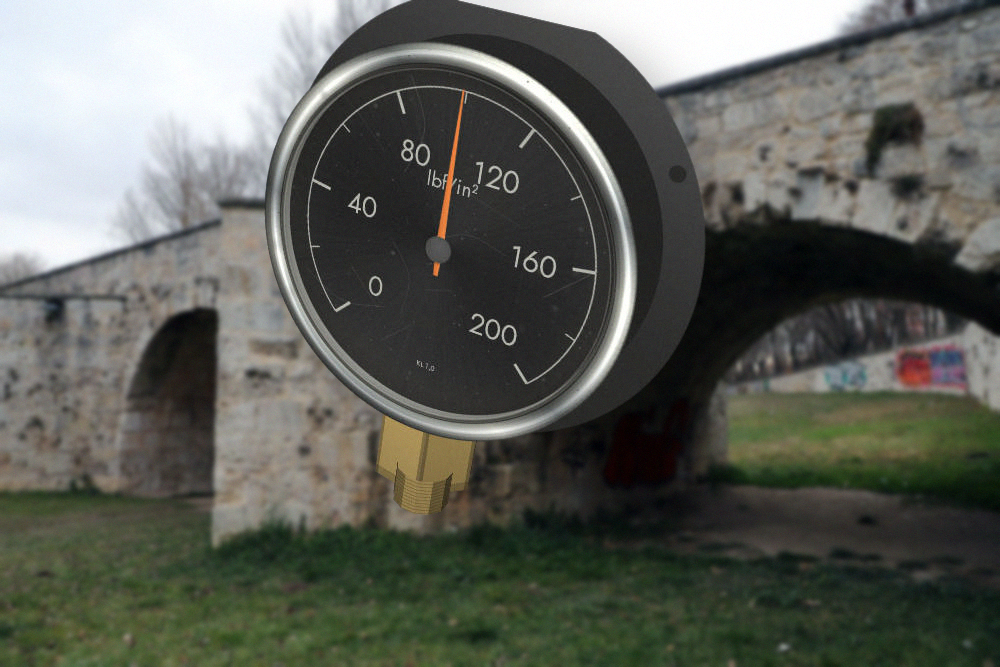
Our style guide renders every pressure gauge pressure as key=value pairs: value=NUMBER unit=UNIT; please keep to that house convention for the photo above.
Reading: value=100 unit=psi
